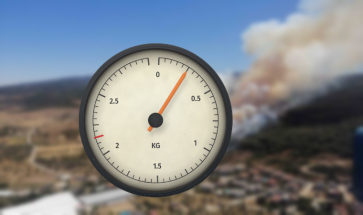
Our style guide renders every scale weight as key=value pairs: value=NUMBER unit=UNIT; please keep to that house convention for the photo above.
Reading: value=0.25 unit=kg
